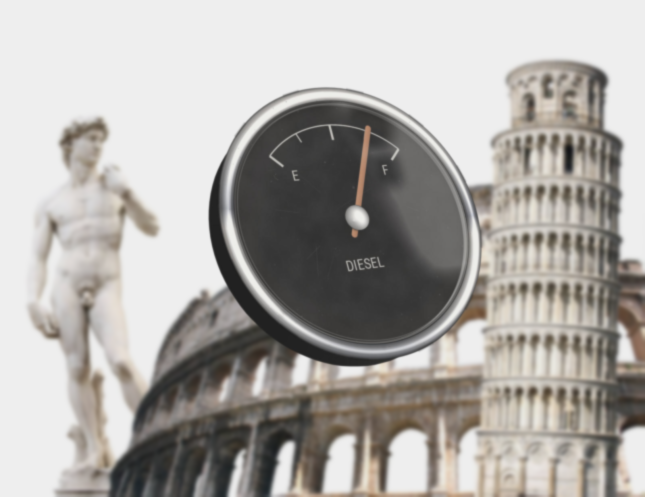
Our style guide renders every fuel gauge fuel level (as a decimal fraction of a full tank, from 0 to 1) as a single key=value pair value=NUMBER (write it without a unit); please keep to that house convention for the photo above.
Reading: value=0.75
